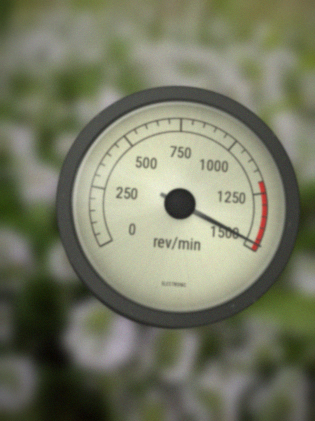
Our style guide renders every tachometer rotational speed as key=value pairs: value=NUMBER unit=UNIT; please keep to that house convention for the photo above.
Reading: value=1475 unit=rpm
